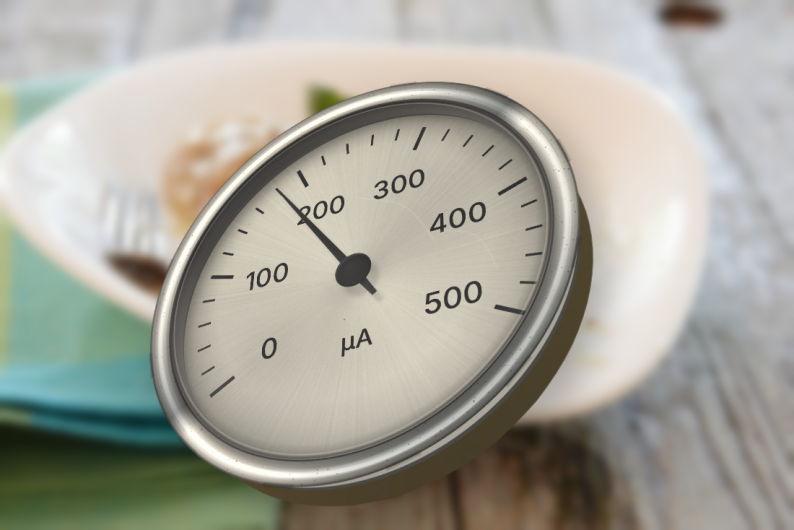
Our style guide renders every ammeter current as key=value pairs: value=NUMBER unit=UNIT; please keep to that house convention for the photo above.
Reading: value=180 unit=µA
